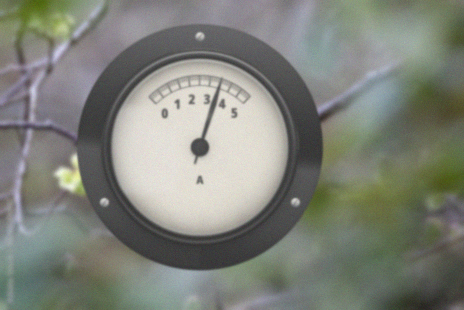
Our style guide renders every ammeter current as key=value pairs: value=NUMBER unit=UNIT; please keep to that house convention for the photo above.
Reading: value=3.5 unit=A
